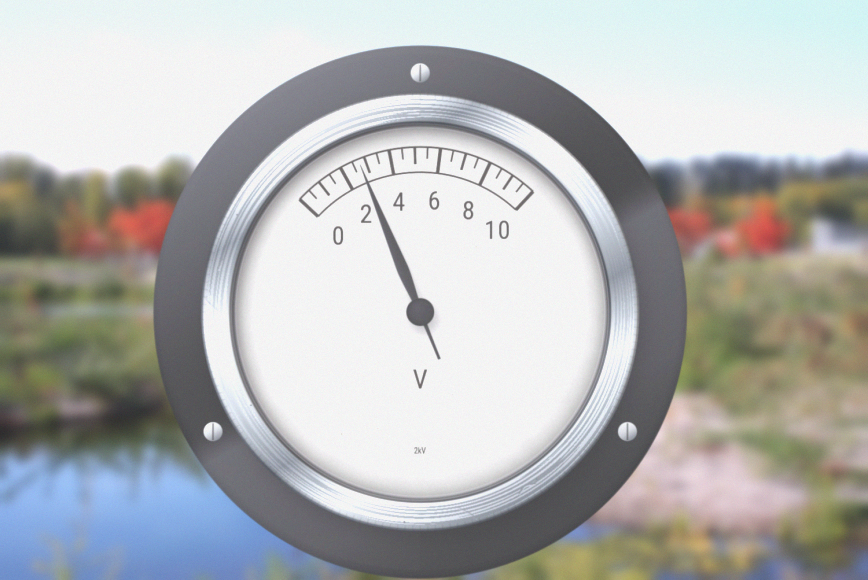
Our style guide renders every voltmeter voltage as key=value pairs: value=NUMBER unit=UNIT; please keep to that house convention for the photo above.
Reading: value=2.75 unit=V
